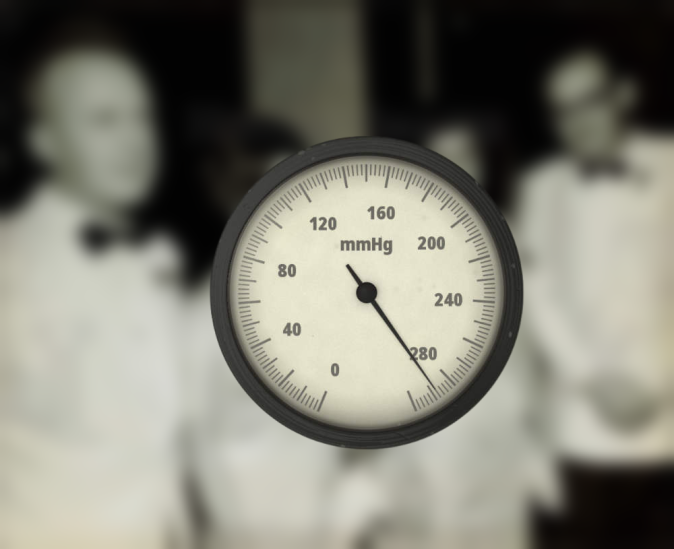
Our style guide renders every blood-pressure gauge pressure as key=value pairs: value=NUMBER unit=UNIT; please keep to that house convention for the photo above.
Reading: value=288 unit=mmHg
